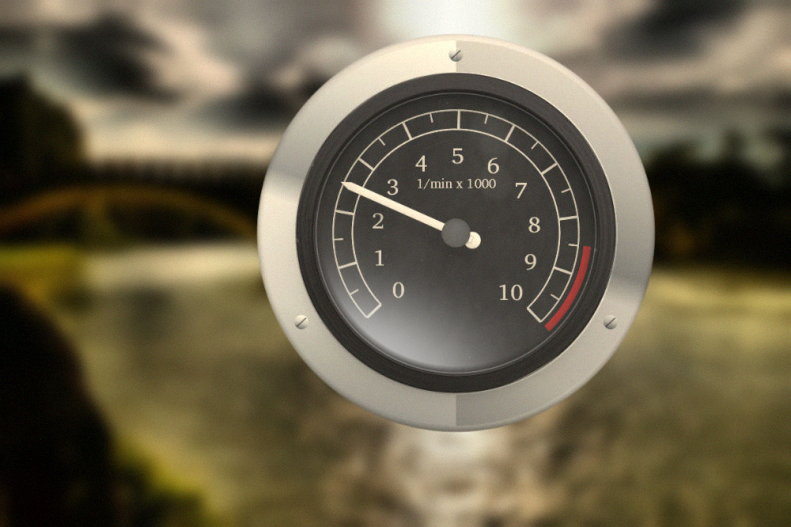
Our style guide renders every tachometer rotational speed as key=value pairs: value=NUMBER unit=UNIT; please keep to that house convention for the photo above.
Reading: value=2500 unit=rpm
